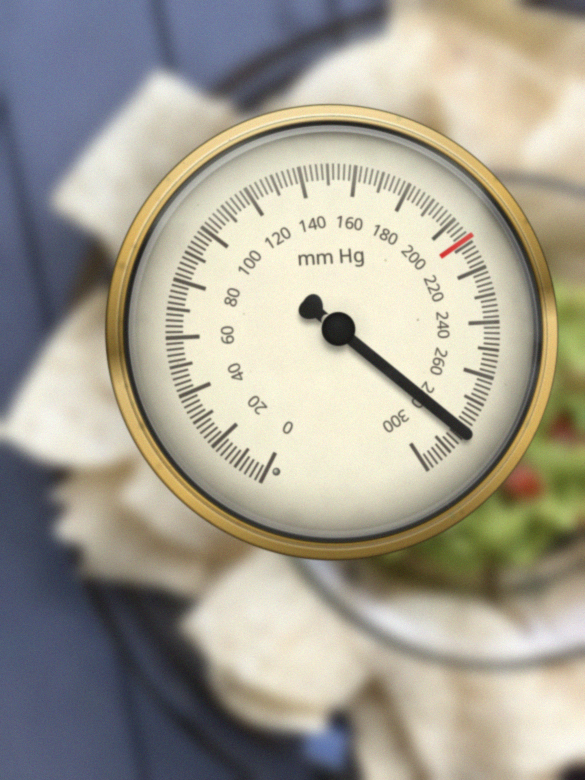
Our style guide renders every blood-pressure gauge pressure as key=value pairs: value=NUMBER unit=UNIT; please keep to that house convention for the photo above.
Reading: value=282 unit=mmHg
